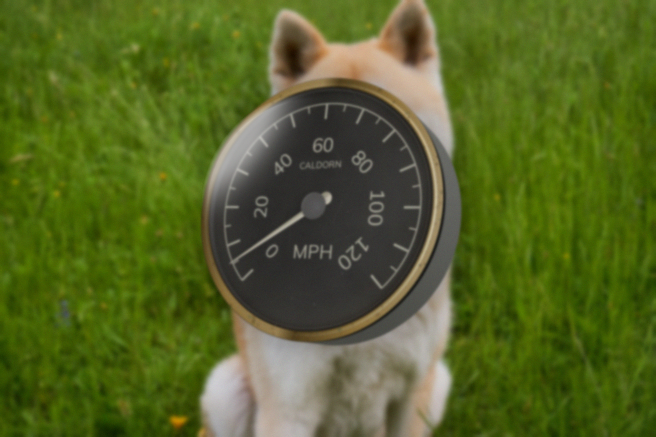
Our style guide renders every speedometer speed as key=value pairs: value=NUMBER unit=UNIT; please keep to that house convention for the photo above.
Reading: value=5 unit=mph
